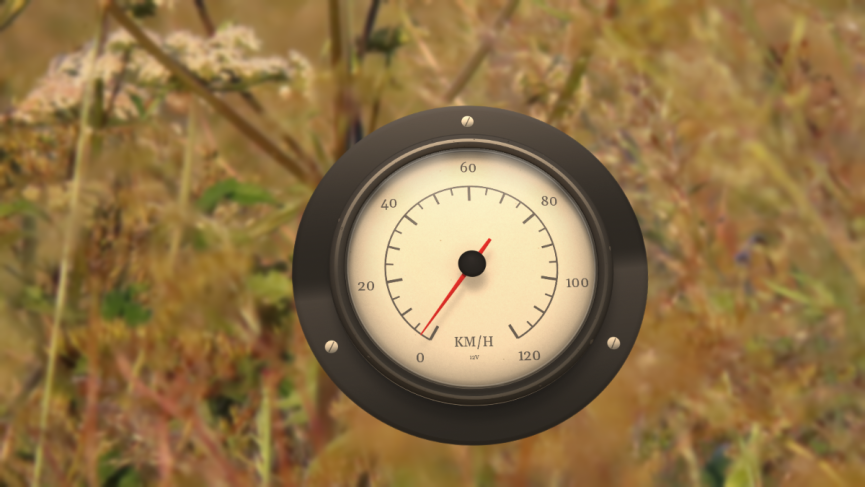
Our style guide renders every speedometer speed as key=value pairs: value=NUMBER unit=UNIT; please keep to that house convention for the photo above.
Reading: value=2.5 unit=km/h
